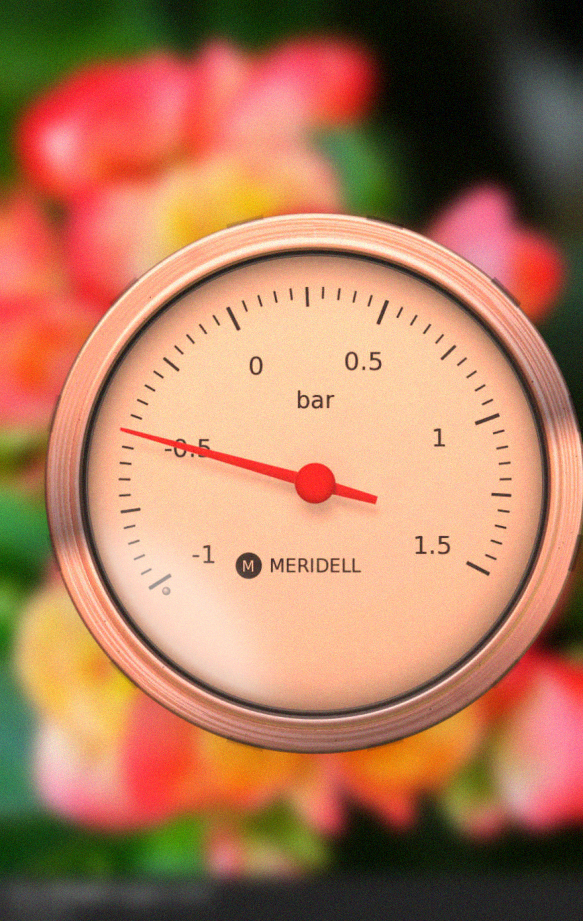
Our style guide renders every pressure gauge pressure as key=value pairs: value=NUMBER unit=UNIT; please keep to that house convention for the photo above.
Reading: value=-0.5 unit=bar
